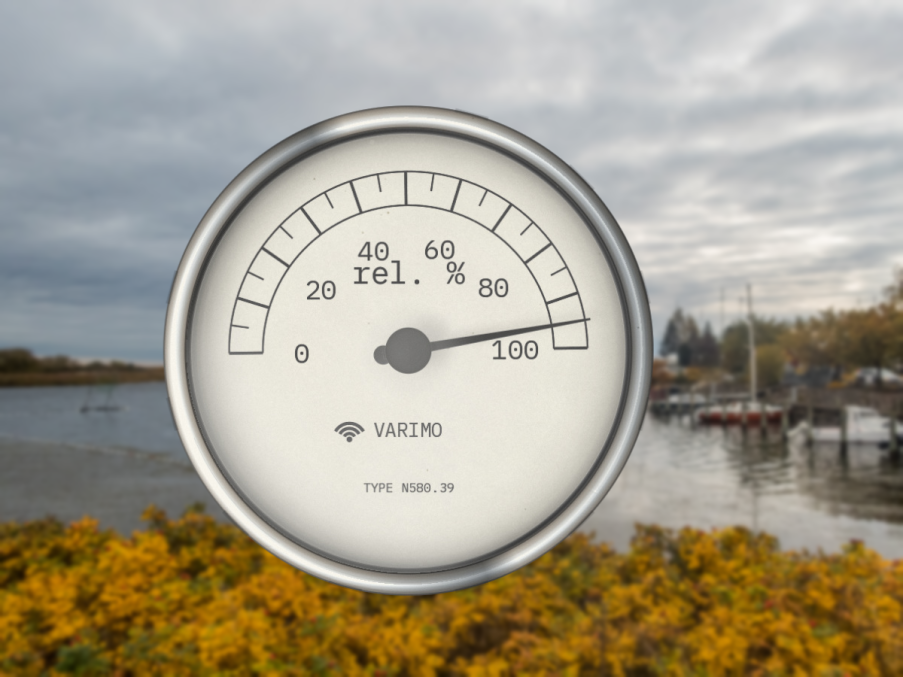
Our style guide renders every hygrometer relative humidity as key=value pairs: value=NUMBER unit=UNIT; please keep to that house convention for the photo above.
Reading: value=95 unit=%
